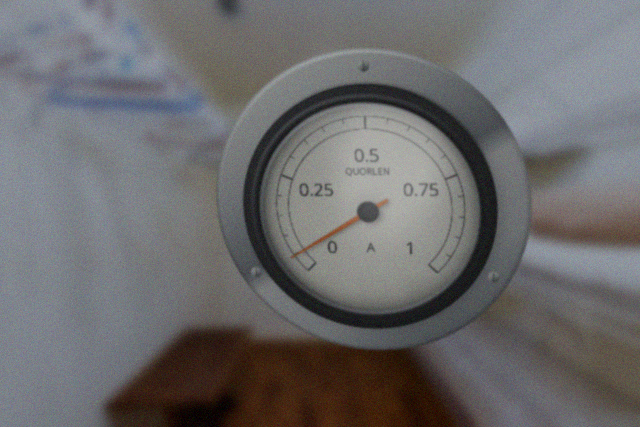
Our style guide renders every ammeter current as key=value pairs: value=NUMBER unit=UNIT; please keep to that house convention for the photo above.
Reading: value=0.05 unit=A
